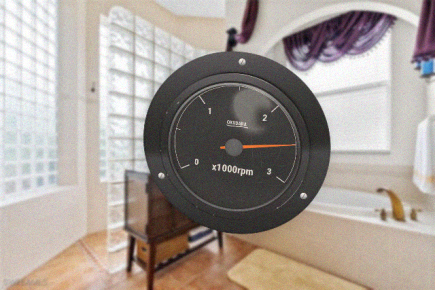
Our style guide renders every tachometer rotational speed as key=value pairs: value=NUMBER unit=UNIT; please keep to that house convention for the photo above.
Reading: value=2500 unit=rpm
